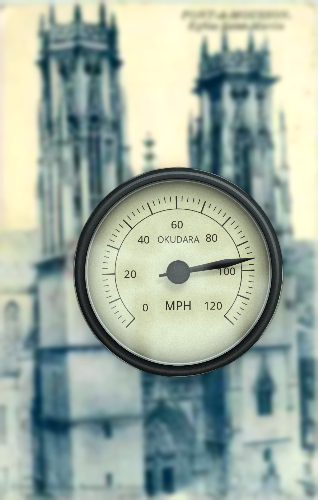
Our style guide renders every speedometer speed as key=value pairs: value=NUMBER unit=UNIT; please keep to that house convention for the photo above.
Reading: value=96 unit=mph
